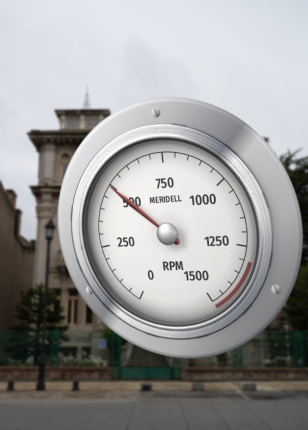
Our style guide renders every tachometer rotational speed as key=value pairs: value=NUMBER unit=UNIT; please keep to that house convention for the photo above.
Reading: value=500 unit=rpm
